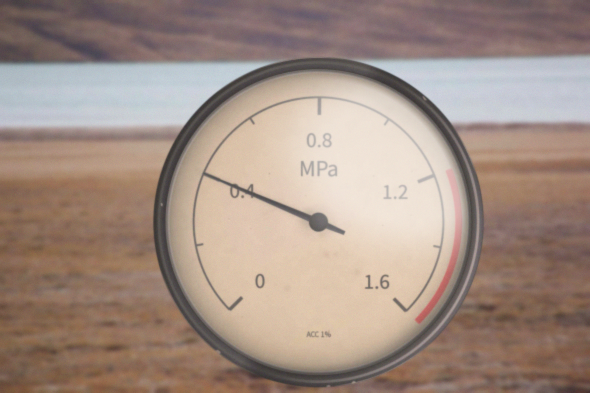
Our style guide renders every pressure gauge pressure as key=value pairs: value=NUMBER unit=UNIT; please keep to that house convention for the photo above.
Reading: value=0.4 unit=MPa
